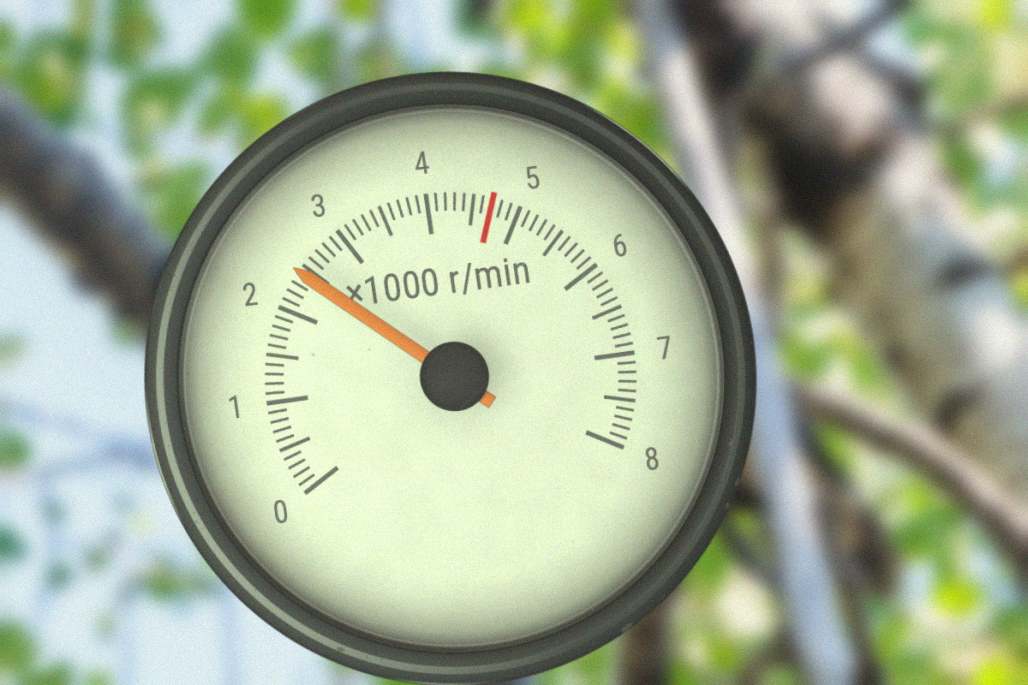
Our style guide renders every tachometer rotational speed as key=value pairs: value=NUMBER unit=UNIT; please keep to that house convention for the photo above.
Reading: value=2400 unit=rpm
